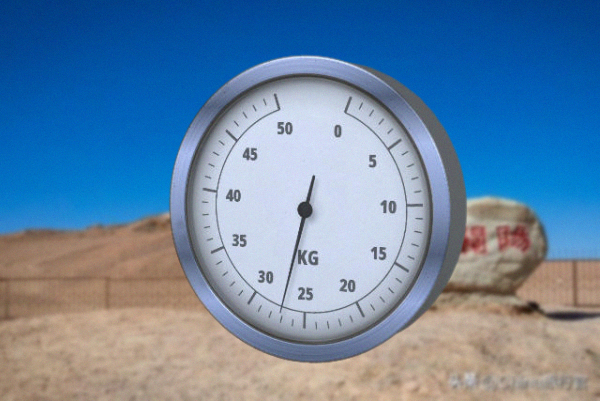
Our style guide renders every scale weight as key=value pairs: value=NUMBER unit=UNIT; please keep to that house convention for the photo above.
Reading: value=27 unit=kg
